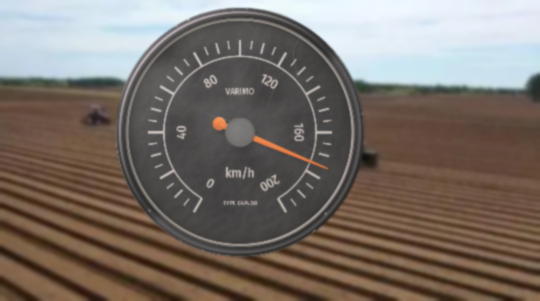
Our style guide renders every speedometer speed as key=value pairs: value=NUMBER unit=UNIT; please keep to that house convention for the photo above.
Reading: value=175 unit=km/h
